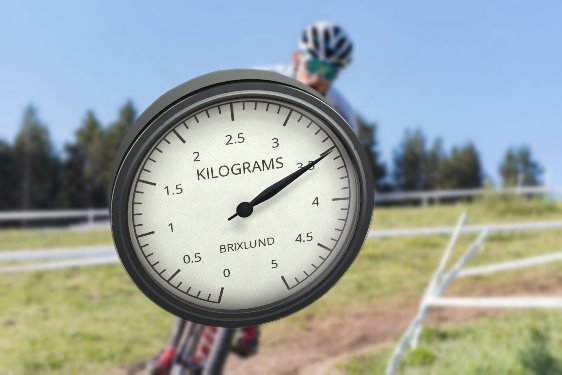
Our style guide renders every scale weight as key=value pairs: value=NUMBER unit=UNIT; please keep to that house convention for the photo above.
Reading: value=3.5 unit=kg
